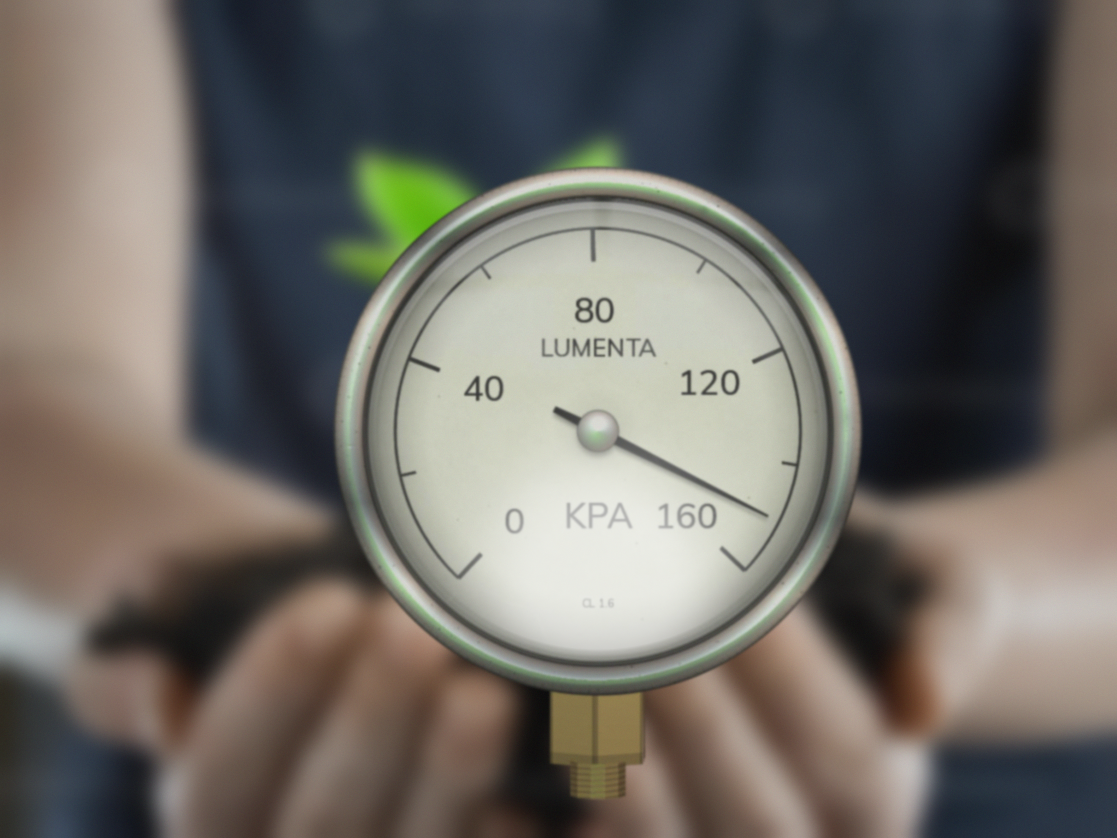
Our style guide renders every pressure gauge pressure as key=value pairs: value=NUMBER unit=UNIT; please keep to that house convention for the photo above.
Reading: value=150 unit=kPa
